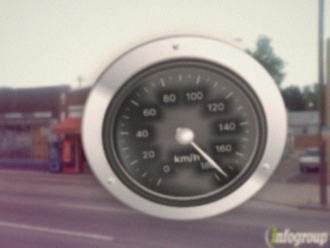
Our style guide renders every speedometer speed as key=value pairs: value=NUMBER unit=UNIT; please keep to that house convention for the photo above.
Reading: value=175 unit=km/h
